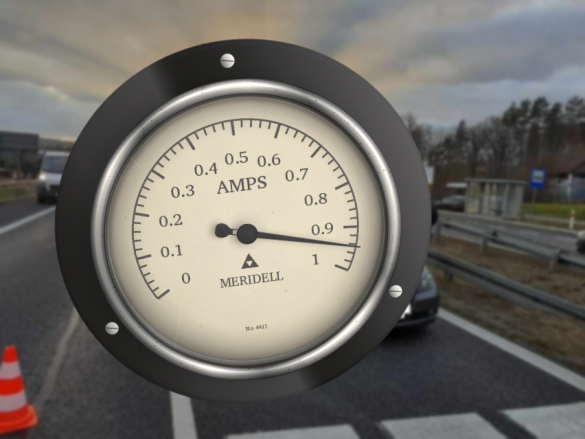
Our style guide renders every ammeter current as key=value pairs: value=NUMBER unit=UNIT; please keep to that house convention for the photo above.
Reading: value=0.94 unit=A
